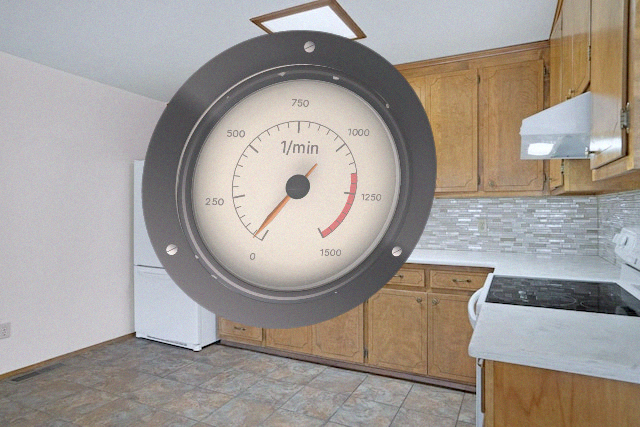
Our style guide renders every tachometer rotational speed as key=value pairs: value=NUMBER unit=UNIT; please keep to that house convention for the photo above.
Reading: value=50 unit=rpm
